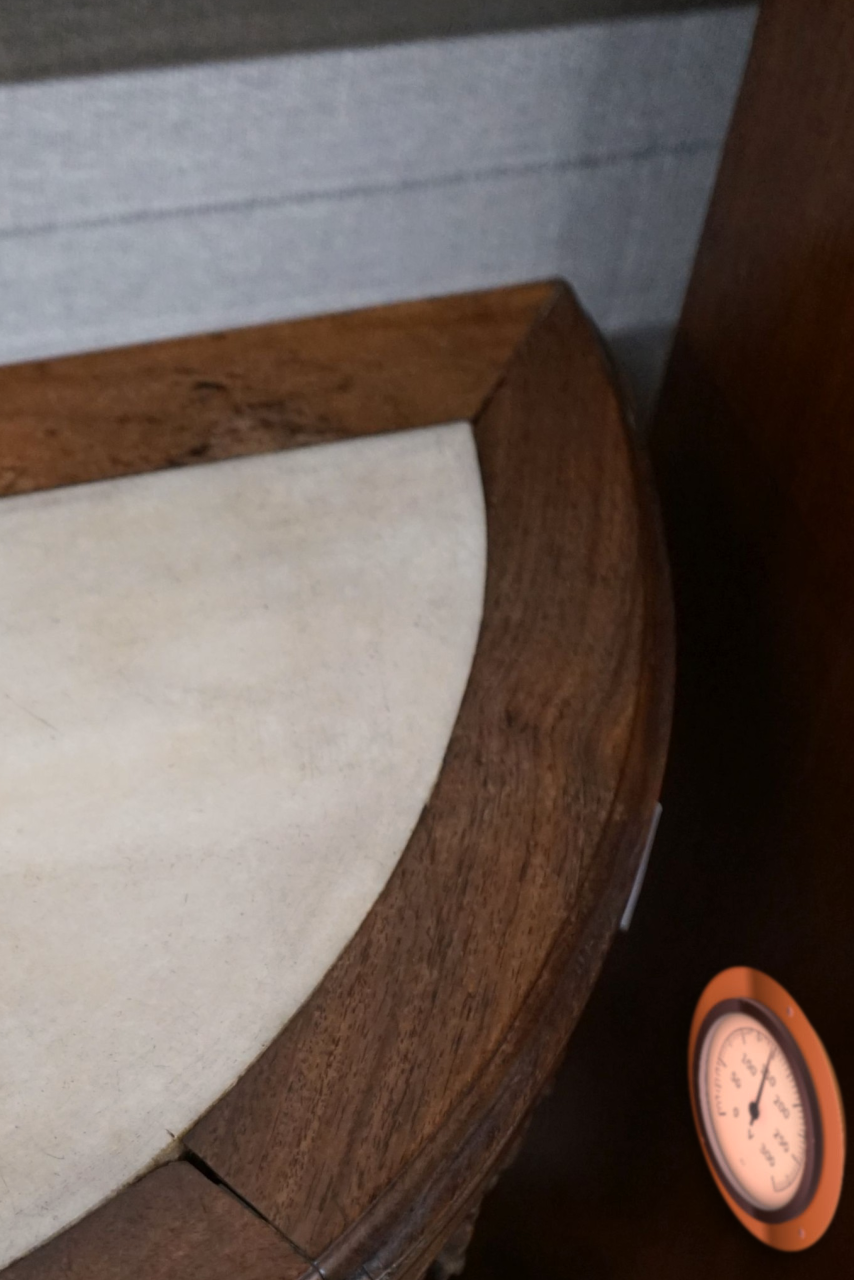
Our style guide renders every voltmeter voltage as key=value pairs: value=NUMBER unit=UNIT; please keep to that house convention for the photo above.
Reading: value=150 unit=V
